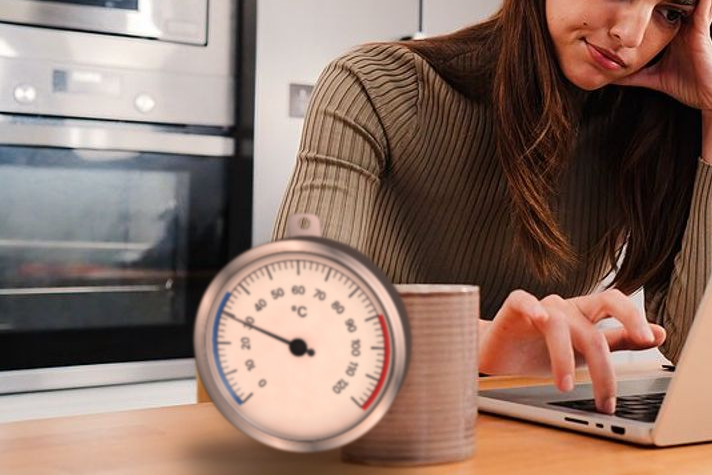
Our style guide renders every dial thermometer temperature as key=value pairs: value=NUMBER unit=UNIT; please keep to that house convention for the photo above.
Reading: value=30 unit=°C
